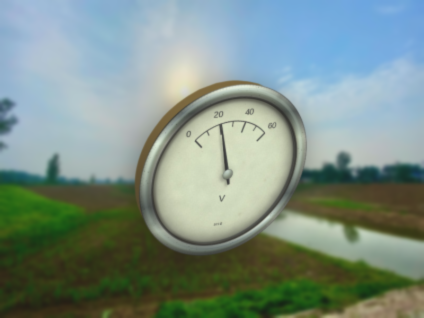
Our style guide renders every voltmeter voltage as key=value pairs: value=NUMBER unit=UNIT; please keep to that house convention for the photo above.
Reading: value=20 unit=V
